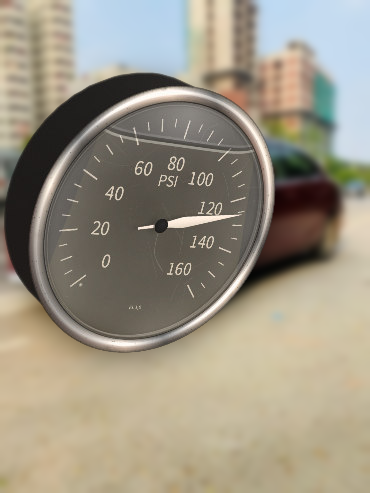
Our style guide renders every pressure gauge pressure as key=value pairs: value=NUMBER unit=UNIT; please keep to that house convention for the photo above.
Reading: value=125 unit=psi
